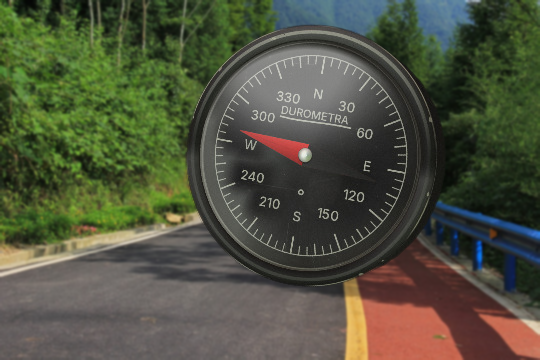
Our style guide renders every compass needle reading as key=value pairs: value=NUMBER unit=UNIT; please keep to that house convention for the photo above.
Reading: value=280 unit=°
